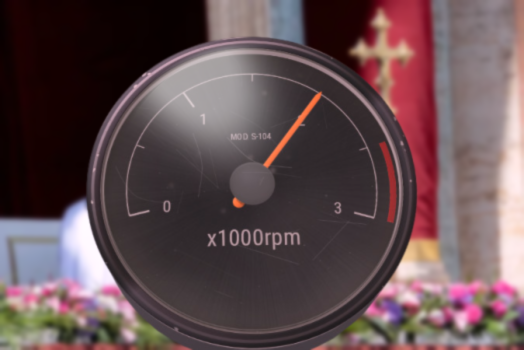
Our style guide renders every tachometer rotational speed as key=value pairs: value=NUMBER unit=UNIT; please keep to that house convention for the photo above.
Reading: value=2000 unit=rpm
